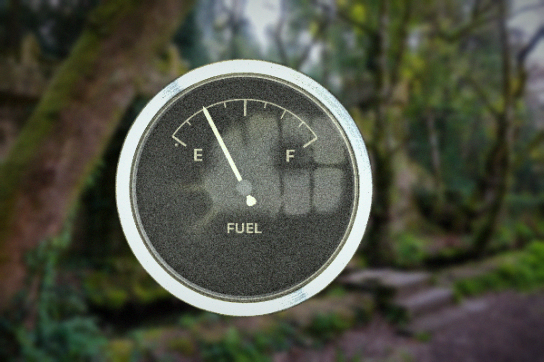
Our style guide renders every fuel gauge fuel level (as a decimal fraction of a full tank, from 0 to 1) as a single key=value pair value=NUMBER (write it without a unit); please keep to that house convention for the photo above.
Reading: value=0.25
